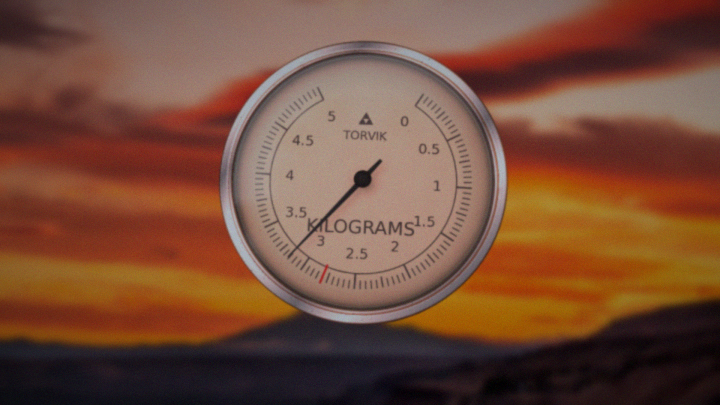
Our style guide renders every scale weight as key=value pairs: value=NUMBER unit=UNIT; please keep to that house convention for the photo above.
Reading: value=3.15 unit=kg
